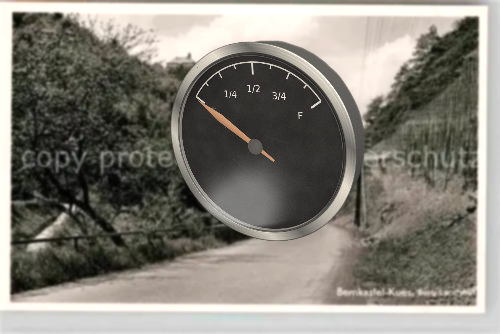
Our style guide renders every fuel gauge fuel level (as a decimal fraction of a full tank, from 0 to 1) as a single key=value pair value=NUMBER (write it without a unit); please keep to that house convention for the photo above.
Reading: value=0
